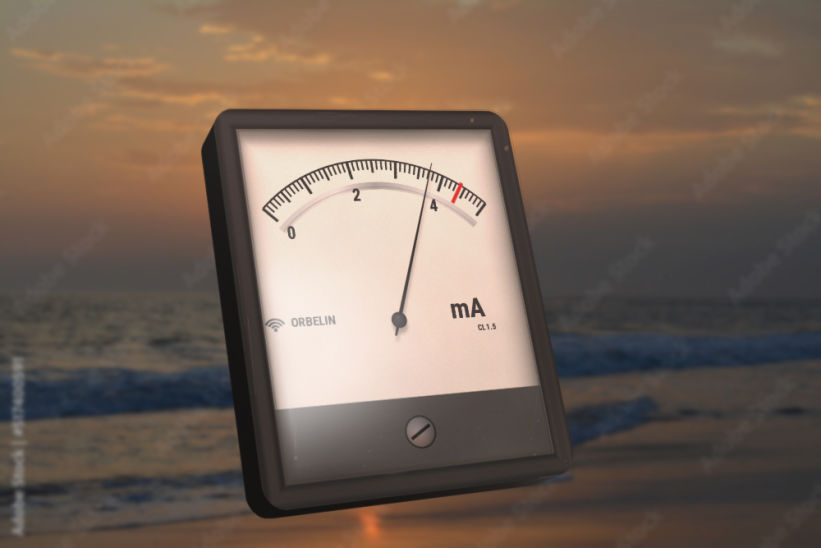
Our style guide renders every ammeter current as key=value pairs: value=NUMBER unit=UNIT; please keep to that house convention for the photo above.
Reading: value=3.7 unit=mA
